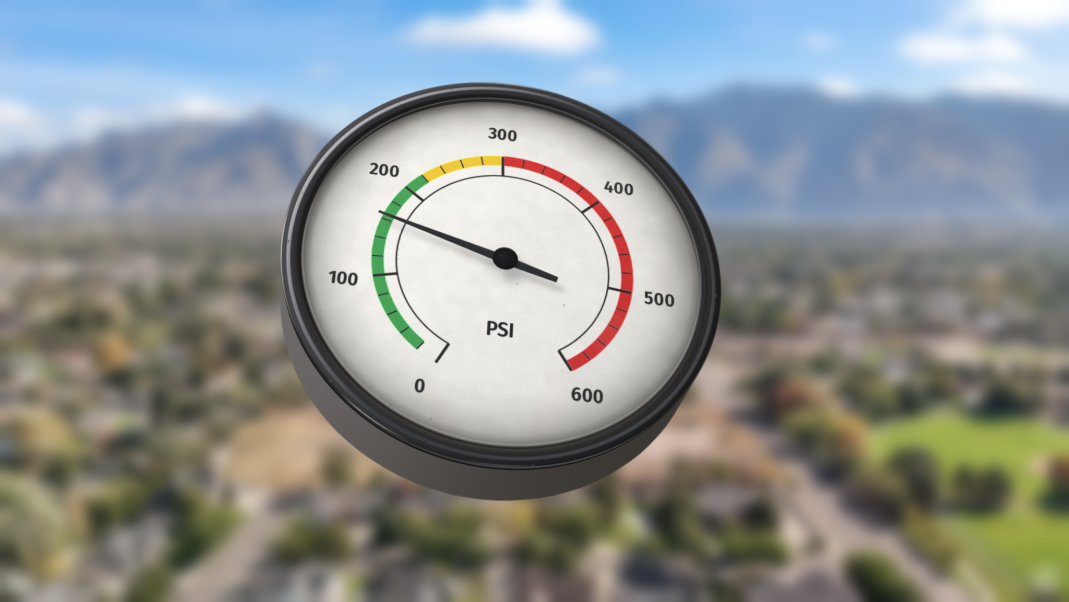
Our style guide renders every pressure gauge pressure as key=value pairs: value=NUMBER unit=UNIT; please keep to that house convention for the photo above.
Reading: value=160 unit=psi
